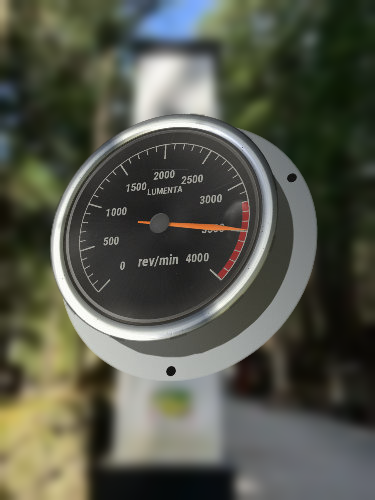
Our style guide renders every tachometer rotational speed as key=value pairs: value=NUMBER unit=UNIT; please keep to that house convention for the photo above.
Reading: value=3500 unit=rpm
